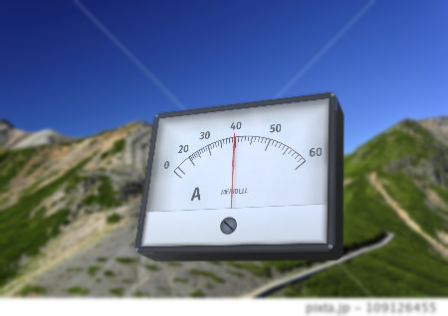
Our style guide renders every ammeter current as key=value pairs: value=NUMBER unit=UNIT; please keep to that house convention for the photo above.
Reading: value=40 unit=A
